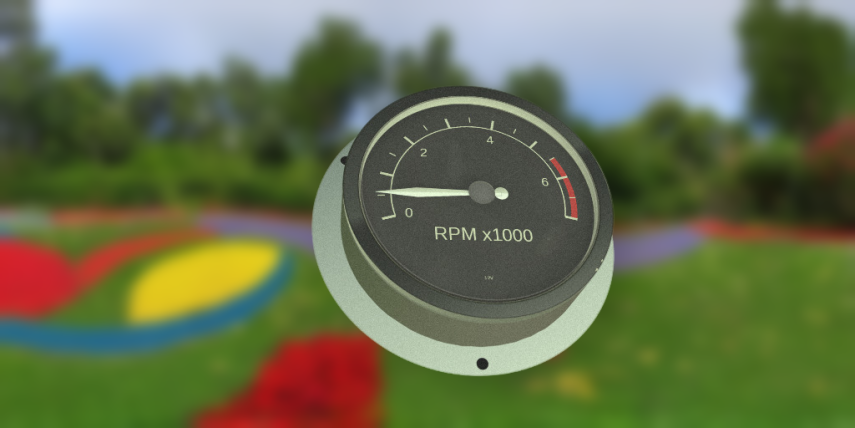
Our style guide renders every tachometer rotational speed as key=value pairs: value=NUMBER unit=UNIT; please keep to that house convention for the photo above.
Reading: value=500 unit=rpm
